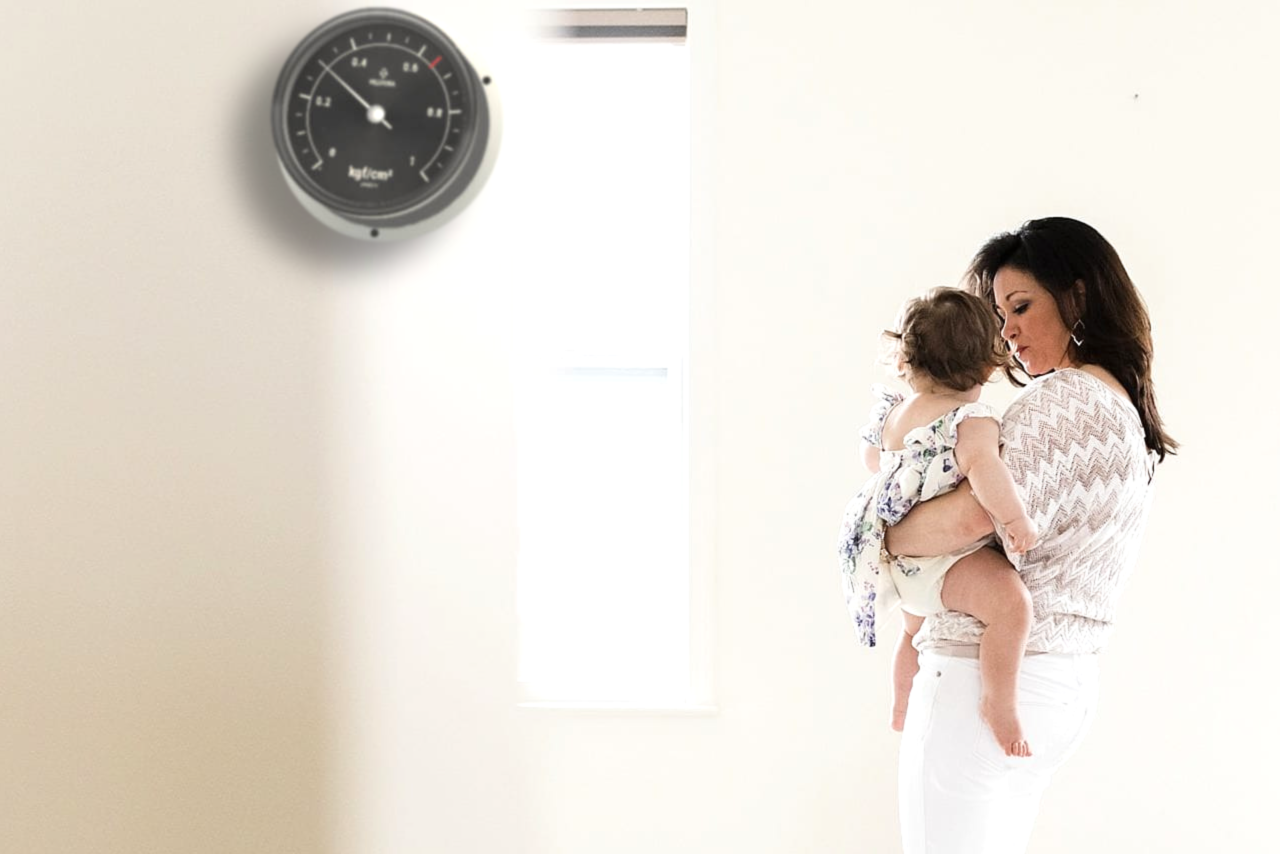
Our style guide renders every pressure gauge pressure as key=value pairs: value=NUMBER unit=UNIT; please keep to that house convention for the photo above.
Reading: value=0.3 unit=kg/cm²
